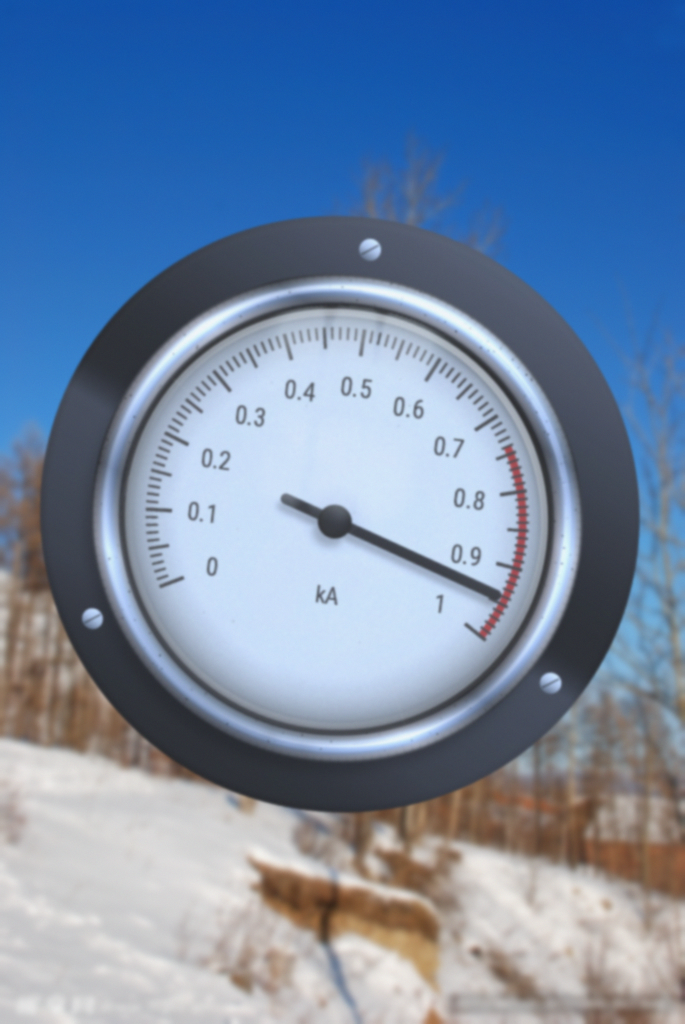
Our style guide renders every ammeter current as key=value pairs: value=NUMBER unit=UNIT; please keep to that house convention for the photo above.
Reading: value=0.94 unit=kA
